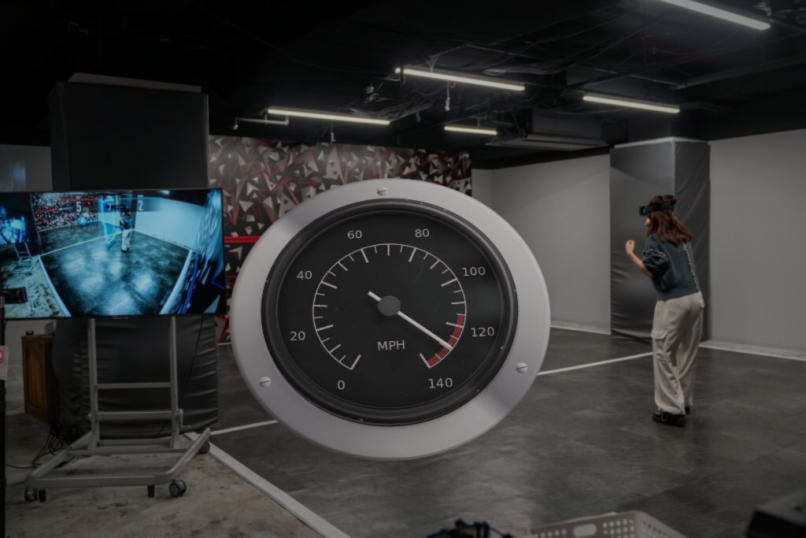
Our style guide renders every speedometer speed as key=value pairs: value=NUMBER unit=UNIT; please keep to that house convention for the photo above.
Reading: value=130 unit=mph
